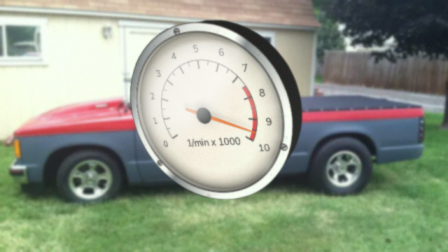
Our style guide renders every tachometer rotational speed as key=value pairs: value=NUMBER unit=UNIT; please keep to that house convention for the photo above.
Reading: value=9500 unit=rpm
